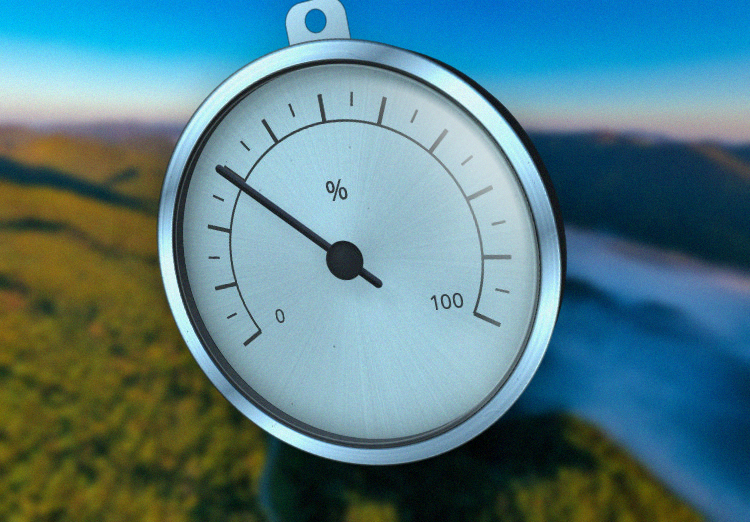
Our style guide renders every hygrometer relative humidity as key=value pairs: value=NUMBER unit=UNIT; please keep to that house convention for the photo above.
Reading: value=30 unit=%
